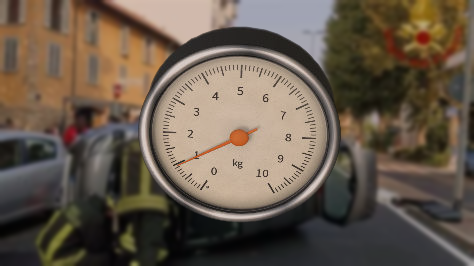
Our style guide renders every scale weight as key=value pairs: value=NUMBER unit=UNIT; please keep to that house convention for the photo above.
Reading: value=1 unit=kg
